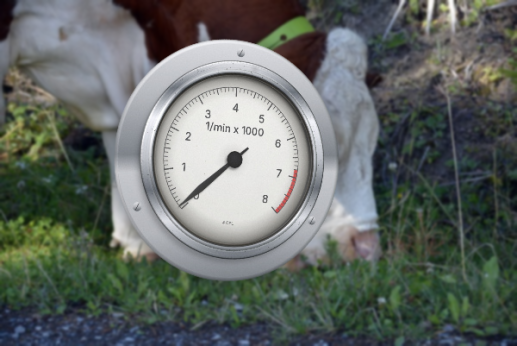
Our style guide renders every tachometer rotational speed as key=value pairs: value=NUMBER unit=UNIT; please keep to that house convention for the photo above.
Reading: value=100 unit=rpm
